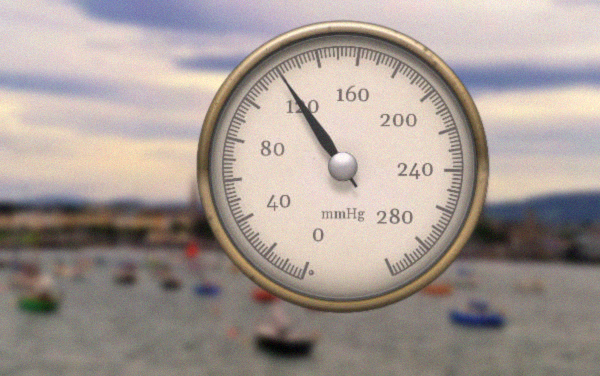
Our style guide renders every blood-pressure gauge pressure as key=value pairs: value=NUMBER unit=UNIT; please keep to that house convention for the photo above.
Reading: value=120 unit=mmHg
